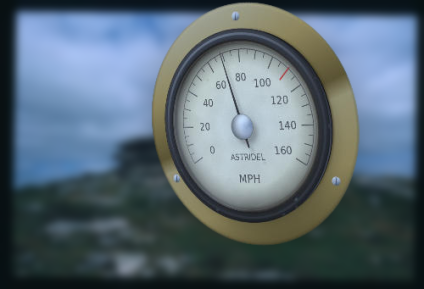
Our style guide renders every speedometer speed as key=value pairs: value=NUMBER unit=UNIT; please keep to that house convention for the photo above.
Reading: value=70 unit=mph
